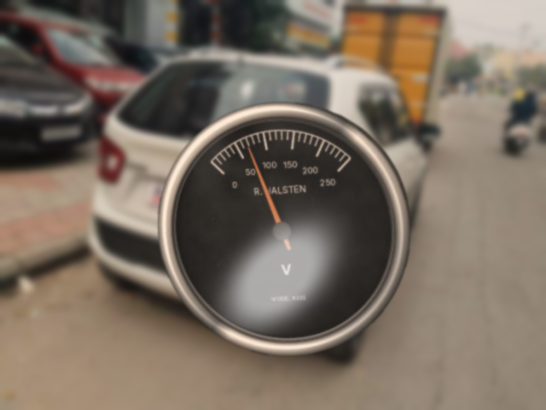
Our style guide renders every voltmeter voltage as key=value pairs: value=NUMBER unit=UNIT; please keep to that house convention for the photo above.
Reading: value=70 unit=V
